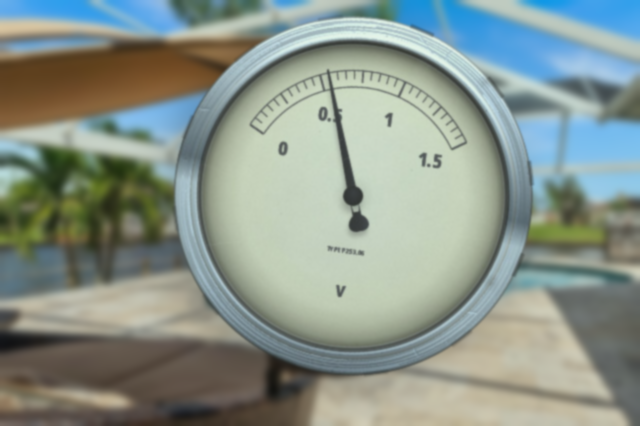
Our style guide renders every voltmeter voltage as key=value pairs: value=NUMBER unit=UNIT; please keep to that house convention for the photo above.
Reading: value=0.55 unit=V
